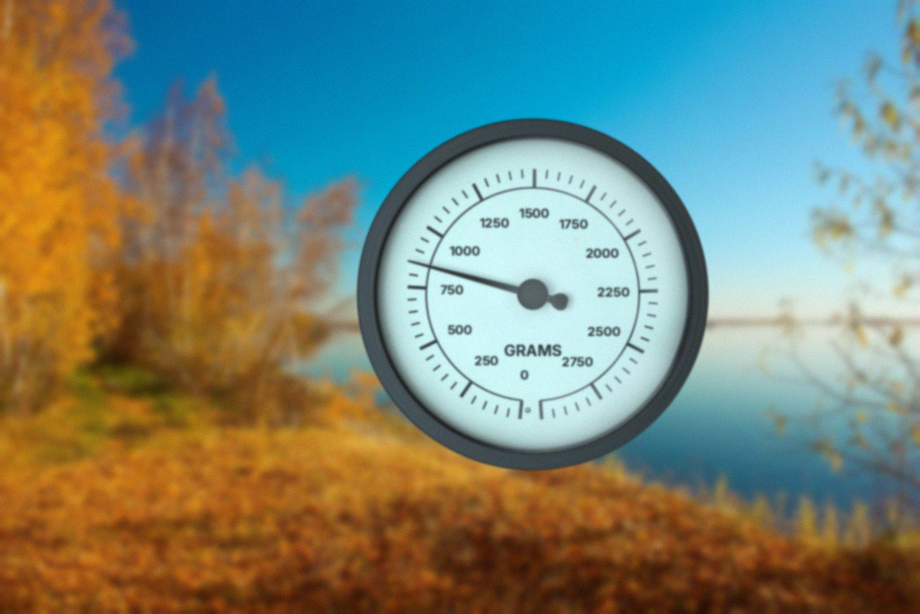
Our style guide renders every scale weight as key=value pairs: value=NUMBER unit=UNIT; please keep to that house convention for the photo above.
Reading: value=850 unit=g
